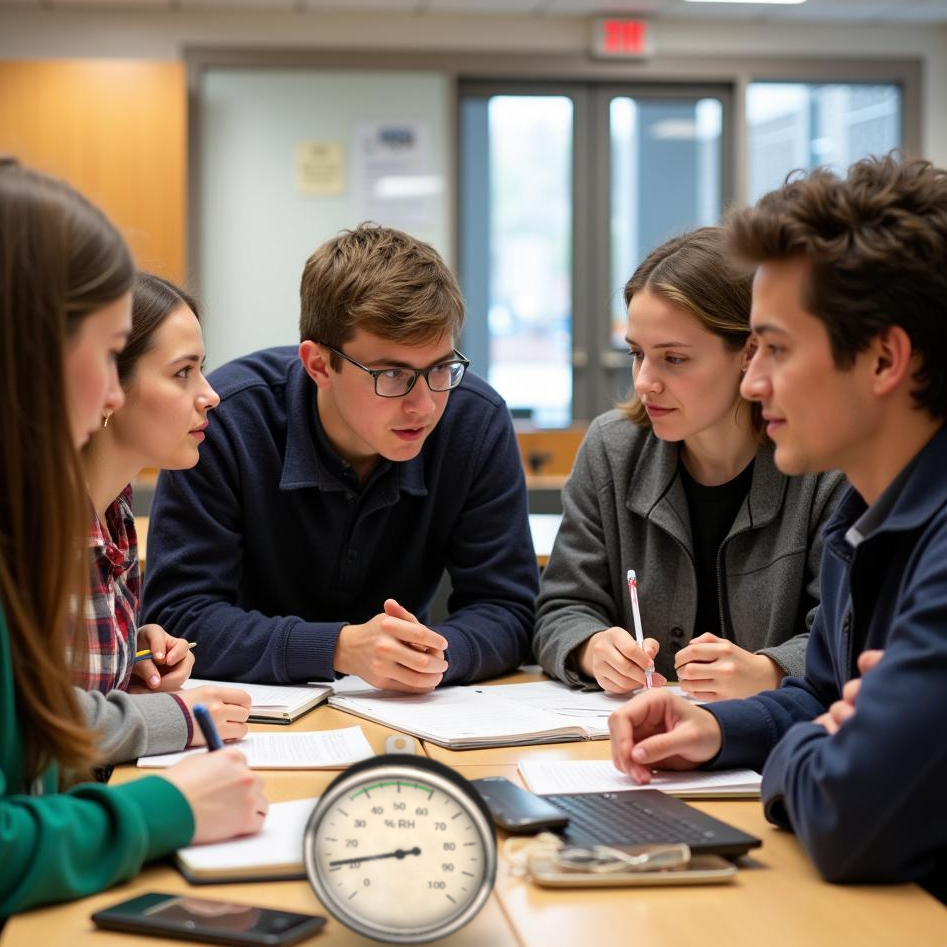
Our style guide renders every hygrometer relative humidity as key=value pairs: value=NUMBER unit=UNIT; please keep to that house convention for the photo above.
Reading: value=12.5 unit=%
